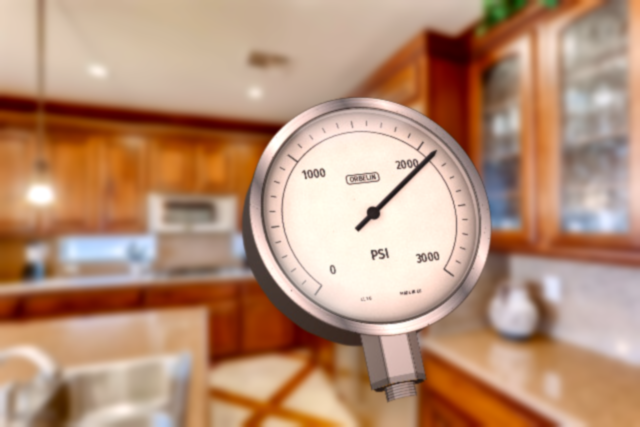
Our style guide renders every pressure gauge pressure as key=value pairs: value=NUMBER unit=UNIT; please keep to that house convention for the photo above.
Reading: value=2100 unit=psi
